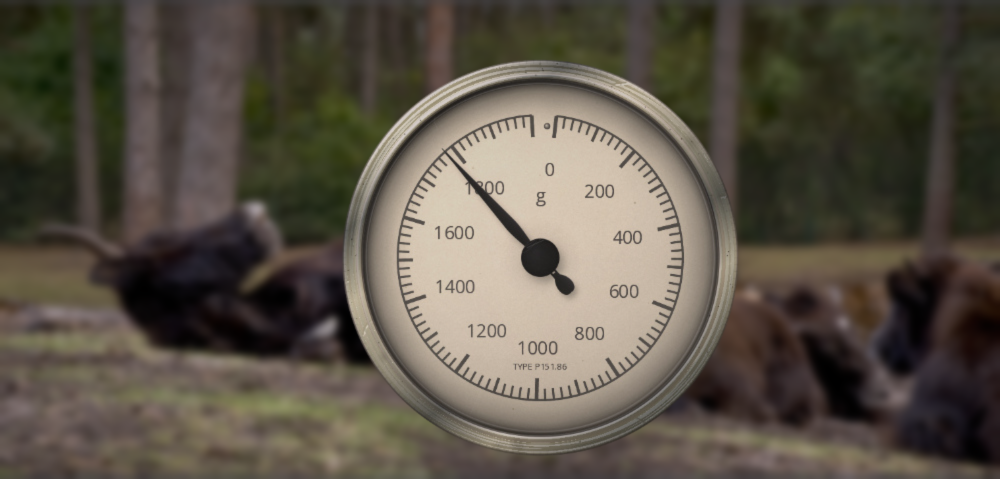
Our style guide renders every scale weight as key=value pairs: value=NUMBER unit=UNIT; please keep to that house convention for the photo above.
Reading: value=1780 unit=g
